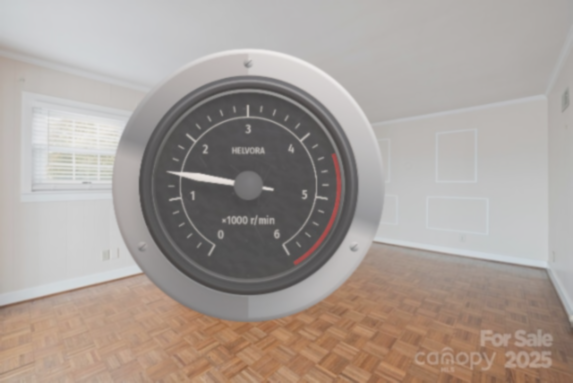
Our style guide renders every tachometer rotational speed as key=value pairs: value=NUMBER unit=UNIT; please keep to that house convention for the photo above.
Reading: value=1400 unit=rpm
